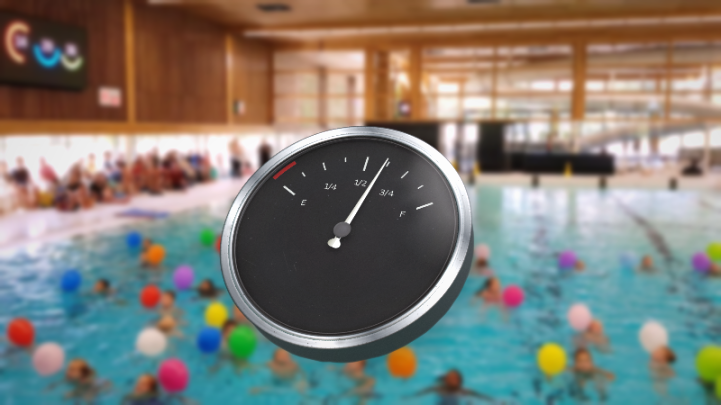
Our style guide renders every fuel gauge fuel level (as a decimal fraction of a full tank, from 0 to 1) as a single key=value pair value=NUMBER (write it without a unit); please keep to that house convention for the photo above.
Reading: value=0.625
